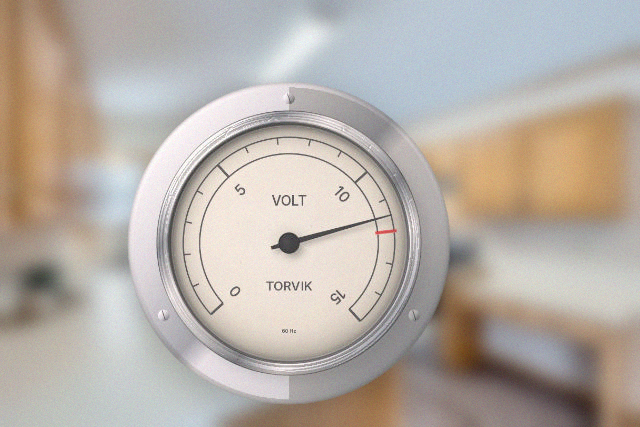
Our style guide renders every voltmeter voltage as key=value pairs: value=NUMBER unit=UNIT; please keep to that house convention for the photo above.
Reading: value=11.5 unit=V
